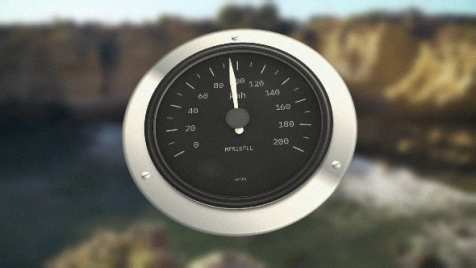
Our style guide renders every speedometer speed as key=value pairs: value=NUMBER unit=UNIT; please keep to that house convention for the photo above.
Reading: value=95 unit=km/h
